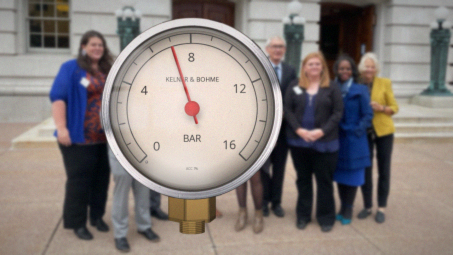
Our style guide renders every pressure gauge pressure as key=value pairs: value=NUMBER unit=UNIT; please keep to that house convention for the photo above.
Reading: value=7 unit=bar
